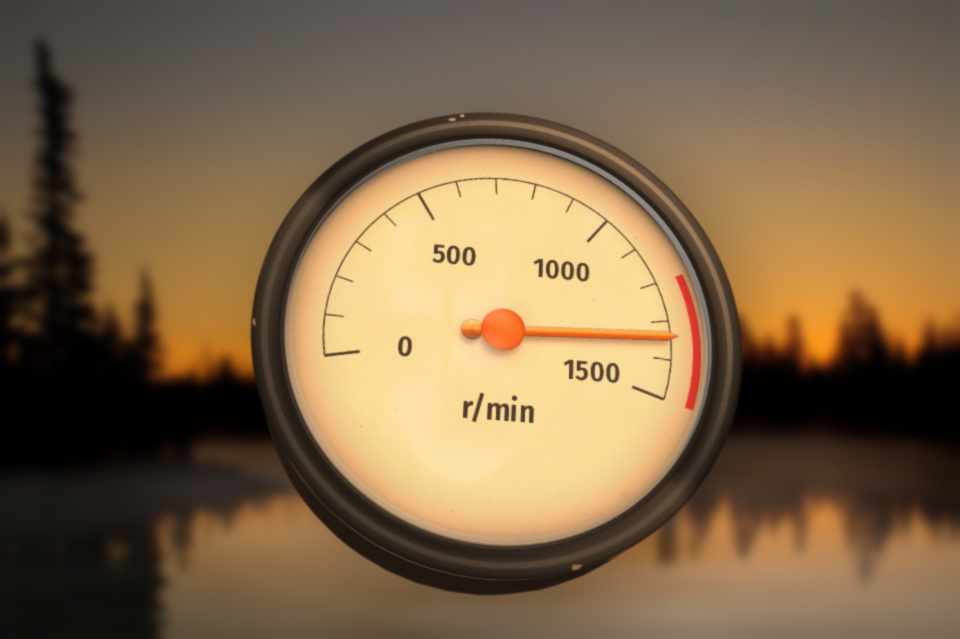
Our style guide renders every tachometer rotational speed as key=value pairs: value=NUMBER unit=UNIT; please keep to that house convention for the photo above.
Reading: value=1350 unit=rpm
